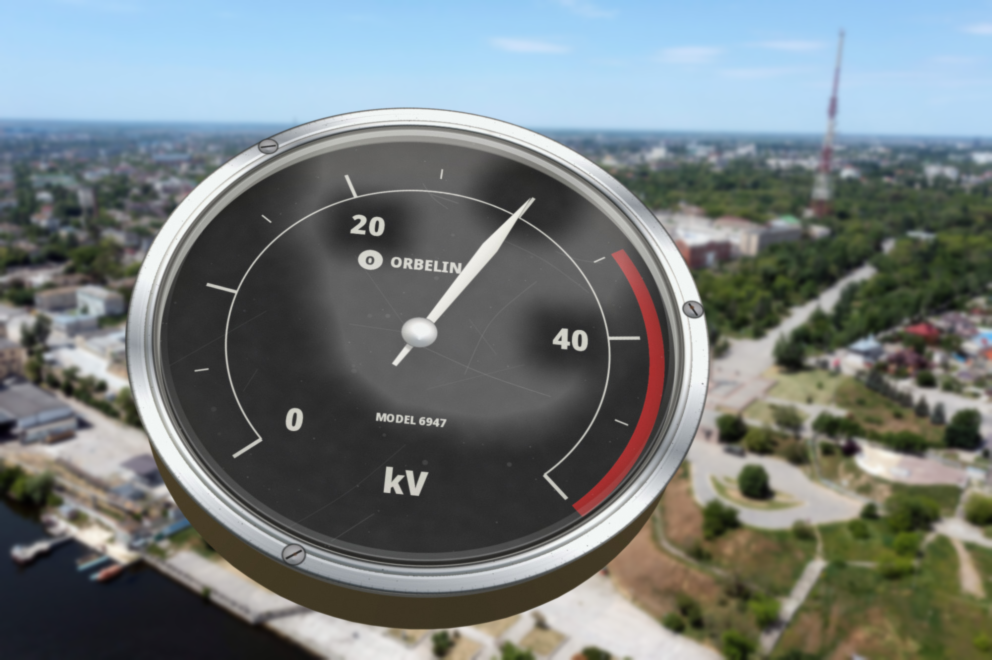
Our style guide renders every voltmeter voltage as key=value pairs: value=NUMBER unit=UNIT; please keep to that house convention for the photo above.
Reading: value=30 unit=kV
